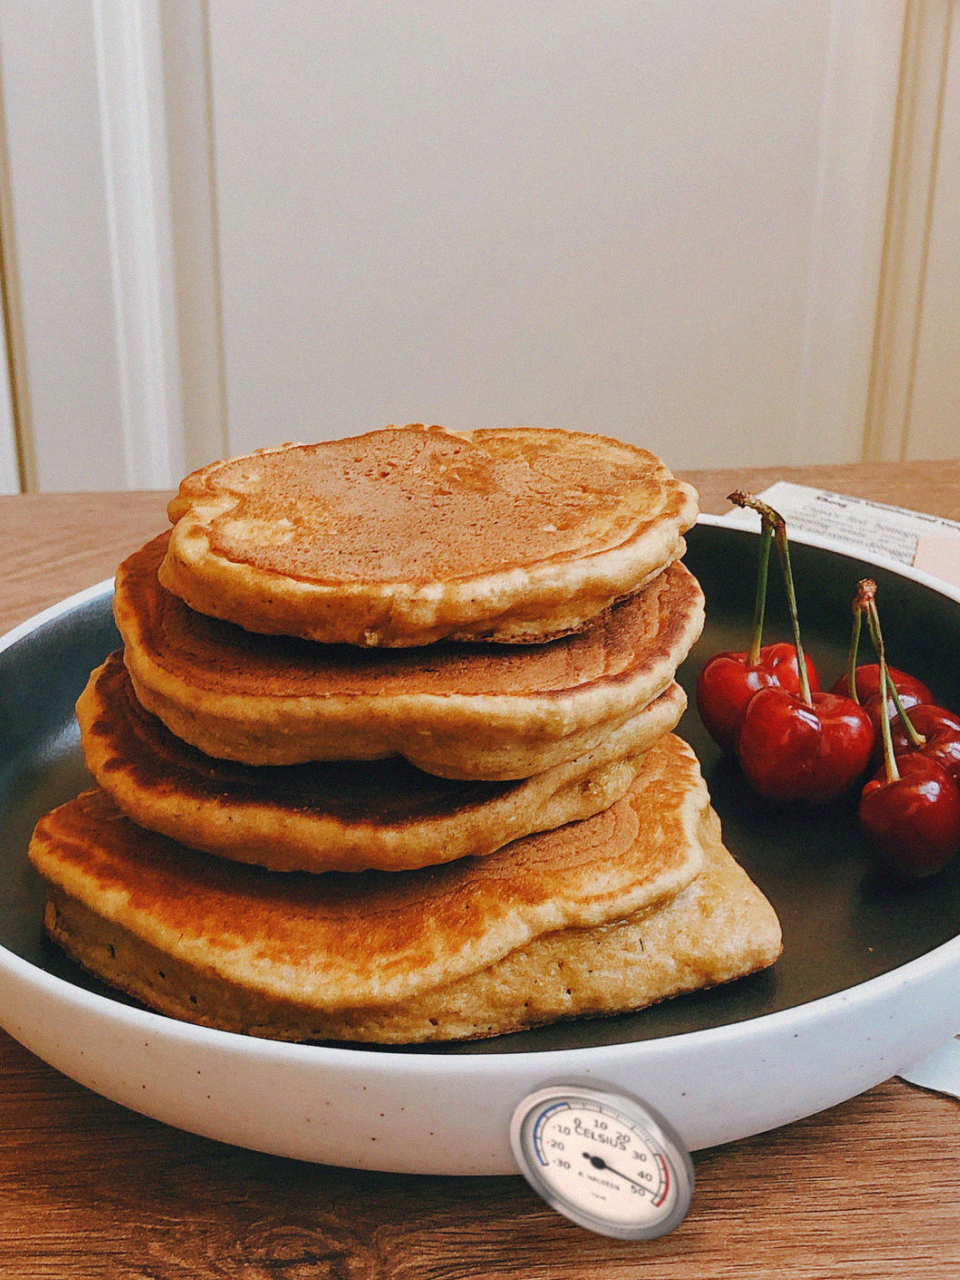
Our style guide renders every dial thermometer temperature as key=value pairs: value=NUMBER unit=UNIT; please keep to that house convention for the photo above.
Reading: value=45 unit=°C
